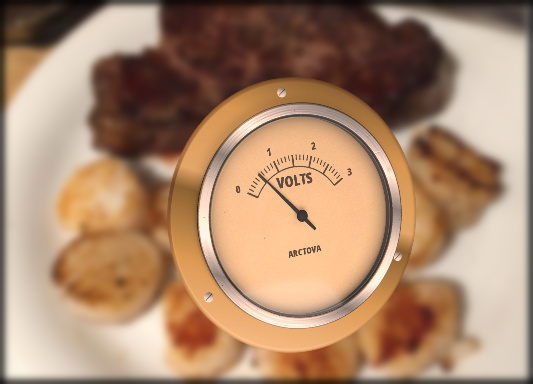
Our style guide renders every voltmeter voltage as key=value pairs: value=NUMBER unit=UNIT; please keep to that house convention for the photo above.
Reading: value=0.5 unit=V
